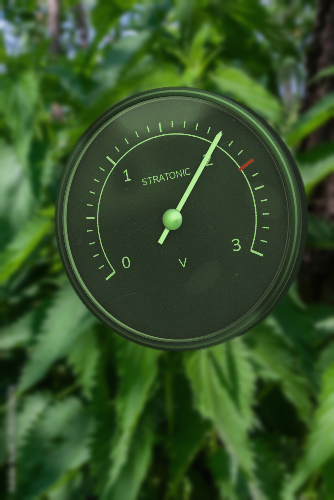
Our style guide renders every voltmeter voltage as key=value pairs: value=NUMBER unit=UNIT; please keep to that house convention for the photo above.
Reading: value=2 unit=V
